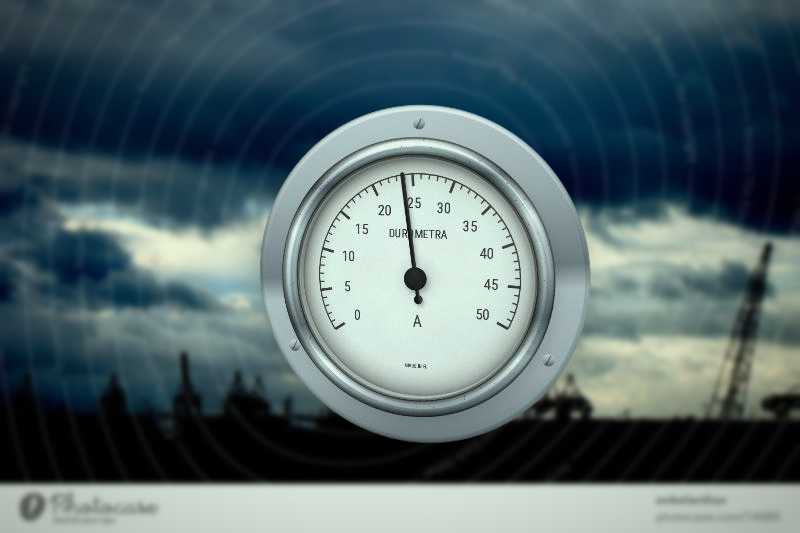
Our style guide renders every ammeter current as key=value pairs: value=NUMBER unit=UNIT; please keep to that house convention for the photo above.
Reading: value=24 unit=A
